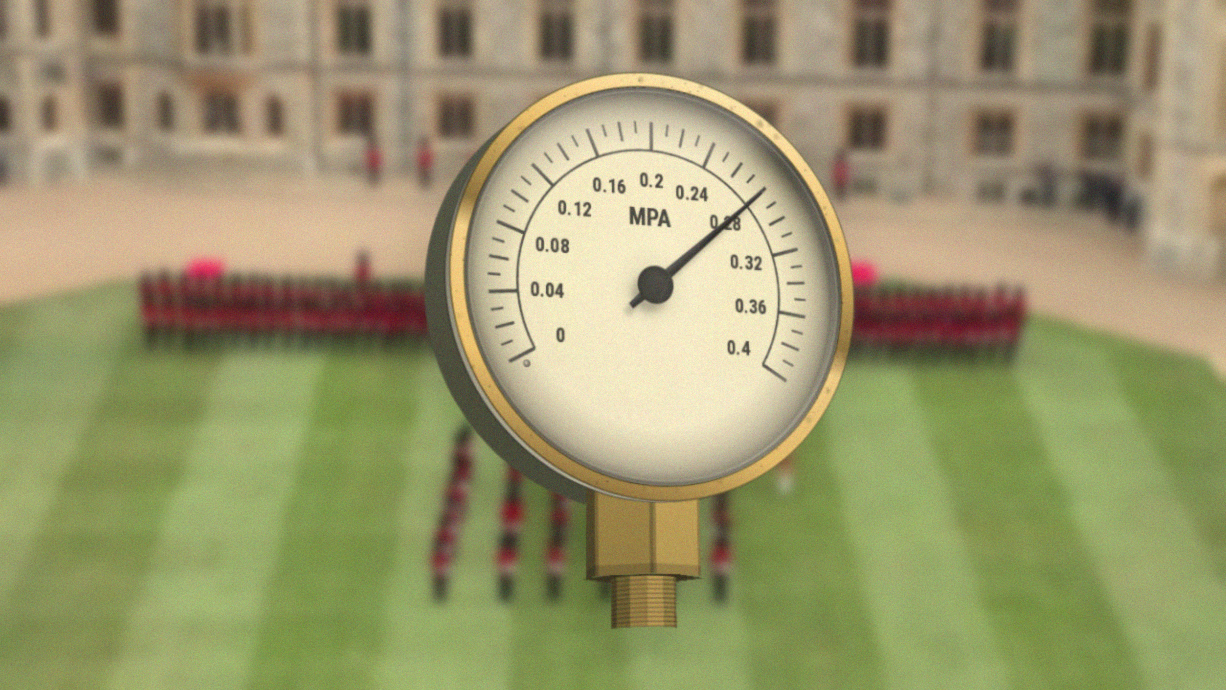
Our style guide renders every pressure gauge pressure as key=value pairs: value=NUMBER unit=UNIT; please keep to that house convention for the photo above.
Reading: value=0.28 unit=MPa
